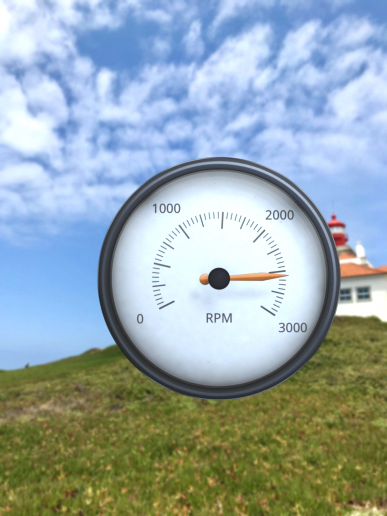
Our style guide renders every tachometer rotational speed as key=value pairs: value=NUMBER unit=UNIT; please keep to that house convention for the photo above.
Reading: value=2550 unit=rpm
